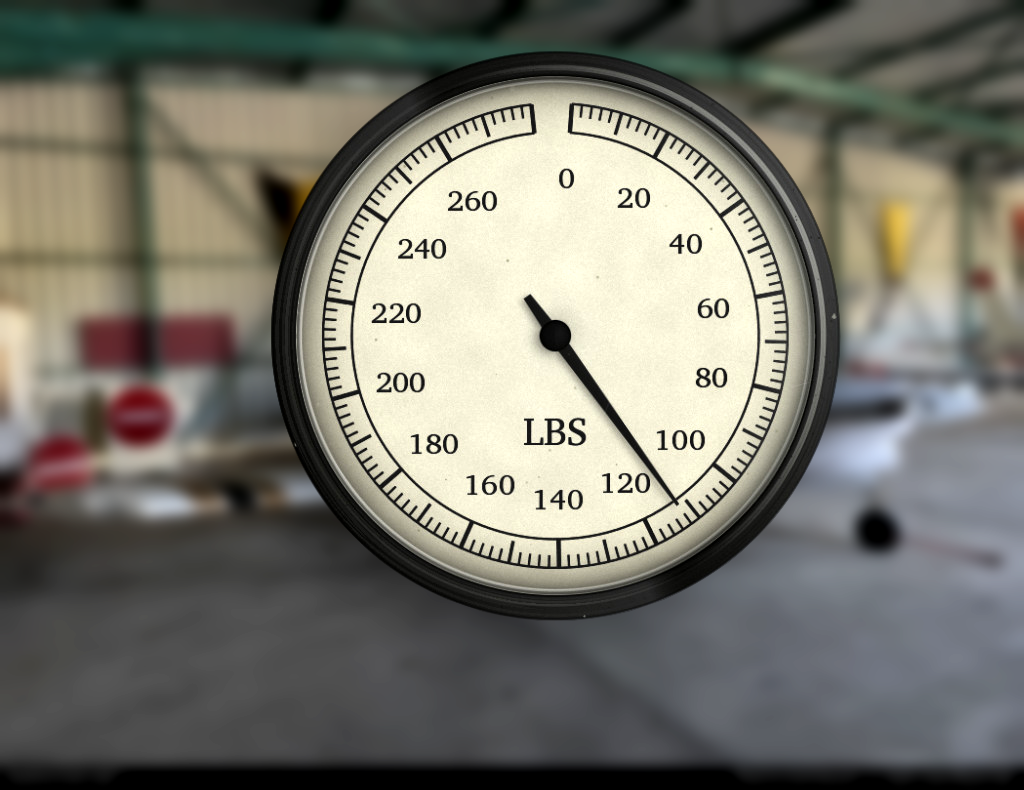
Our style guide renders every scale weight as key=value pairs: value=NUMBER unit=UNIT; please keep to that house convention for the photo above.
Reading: value=112 unit=lb
